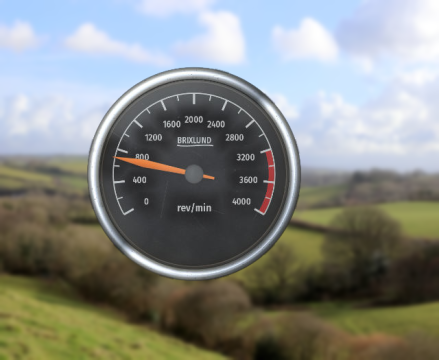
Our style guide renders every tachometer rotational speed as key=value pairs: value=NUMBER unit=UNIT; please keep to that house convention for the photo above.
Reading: value=700 unit=rpm
